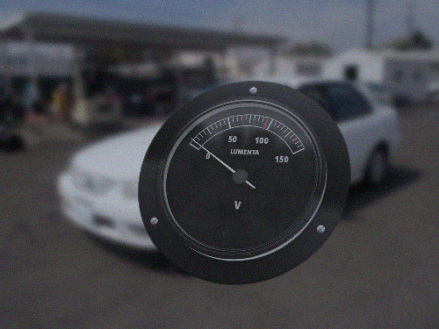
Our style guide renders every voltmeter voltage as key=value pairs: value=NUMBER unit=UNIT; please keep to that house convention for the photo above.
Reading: value=5 unit=V
